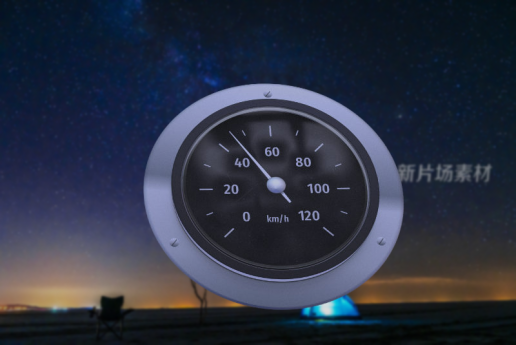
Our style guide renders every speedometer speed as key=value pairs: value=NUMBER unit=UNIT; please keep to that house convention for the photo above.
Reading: value=45 unit=km/h
